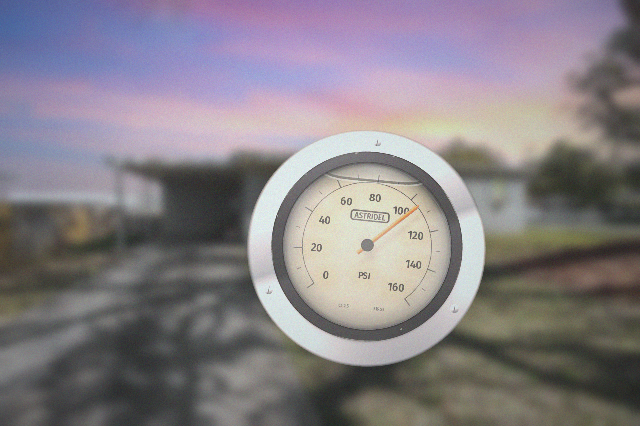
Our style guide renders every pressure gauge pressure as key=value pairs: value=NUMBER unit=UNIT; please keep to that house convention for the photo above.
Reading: value=105 unit=psi
